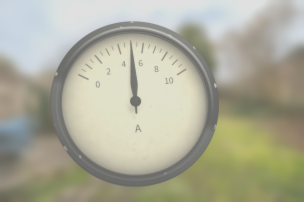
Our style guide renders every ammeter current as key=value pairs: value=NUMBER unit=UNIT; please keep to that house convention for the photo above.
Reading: value=5 unit=A
